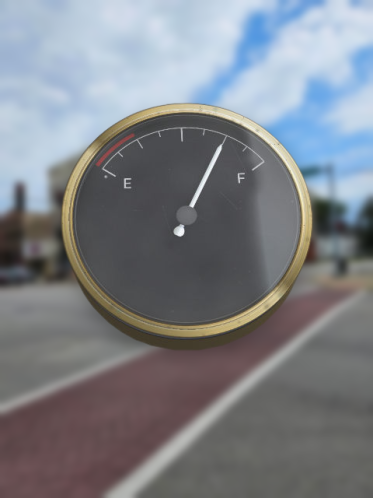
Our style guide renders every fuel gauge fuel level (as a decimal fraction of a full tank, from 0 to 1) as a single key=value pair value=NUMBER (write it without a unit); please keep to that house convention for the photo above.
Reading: value=0.75
